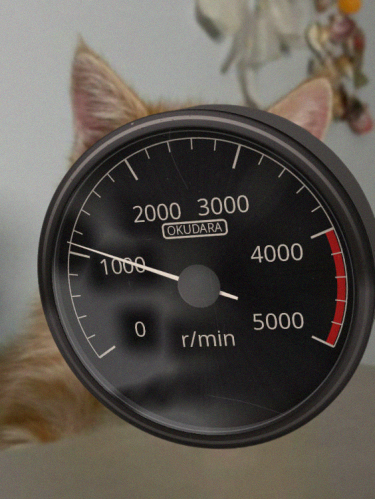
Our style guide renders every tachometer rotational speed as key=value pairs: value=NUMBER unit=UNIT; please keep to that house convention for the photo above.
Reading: value=1100 unit=rpm
